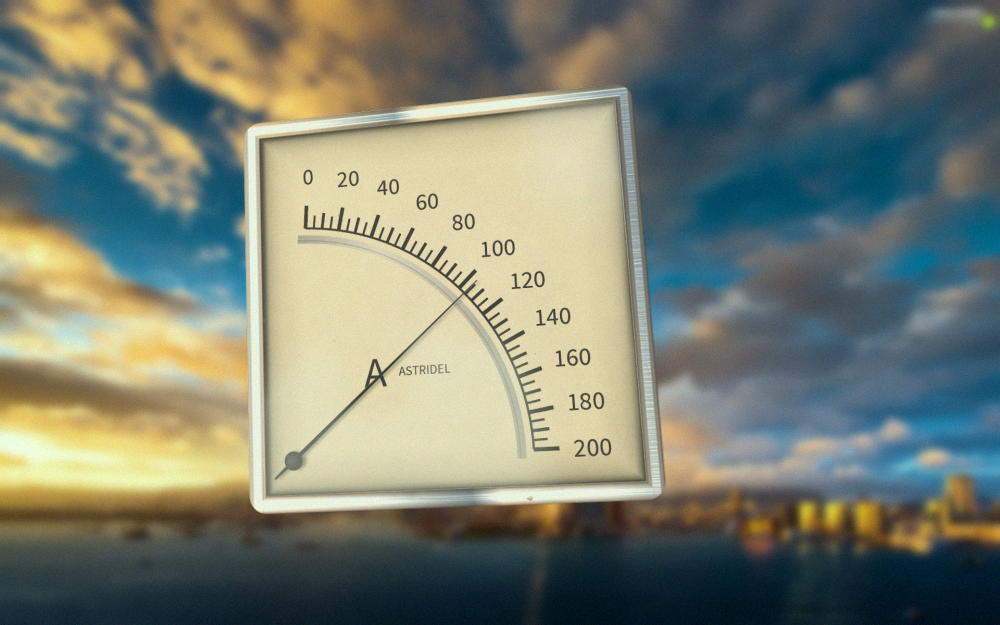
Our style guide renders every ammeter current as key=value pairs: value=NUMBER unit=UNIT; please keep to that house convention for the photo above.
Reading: value=105 unit=A
